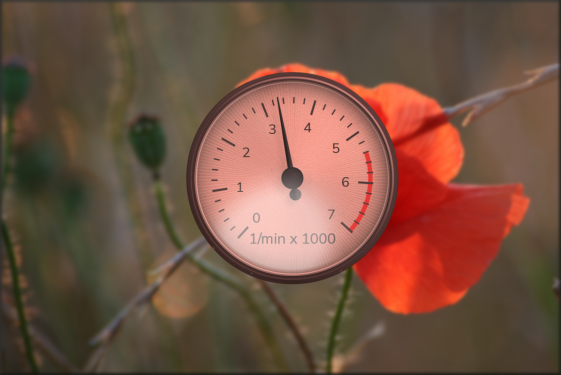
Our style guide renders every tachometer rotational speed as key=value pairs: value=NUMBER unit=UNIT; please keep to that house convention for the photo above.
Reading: value=3300 unit=rpm
